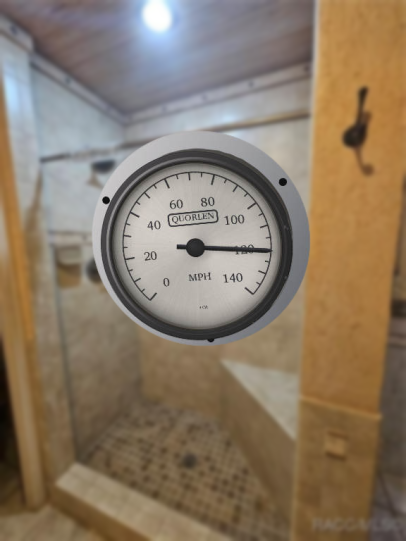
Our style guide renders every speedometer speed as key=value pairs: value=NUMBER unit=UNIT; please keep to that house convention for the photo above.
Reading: value=120 unit=mph
